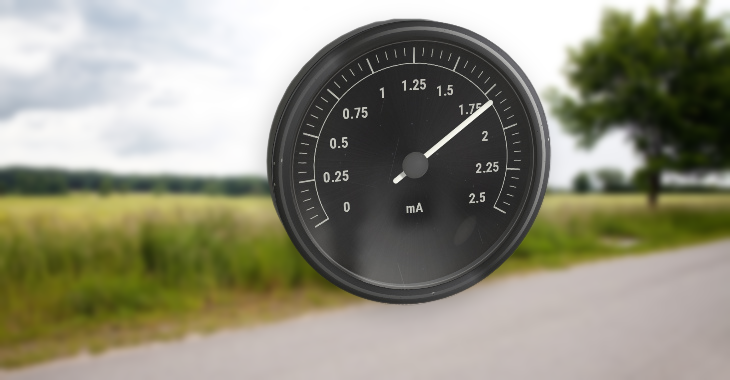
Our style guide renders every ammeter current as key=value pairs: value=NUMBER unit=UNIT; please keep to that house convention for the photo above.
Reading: value=1.8 unit=mA
